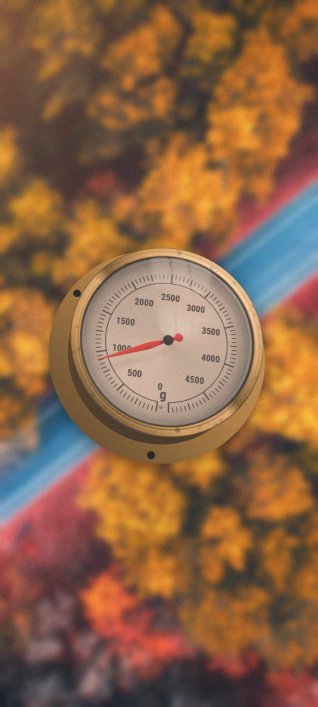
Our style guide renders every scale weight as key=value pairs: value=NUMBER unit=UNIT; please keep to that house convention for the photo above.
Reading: value=900 unit=g
